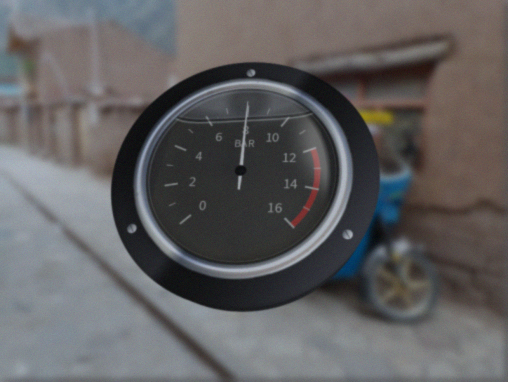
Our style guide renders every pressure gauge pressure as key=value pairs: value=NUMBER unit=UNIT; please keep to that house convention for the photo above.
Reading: value=8 unit=bar
